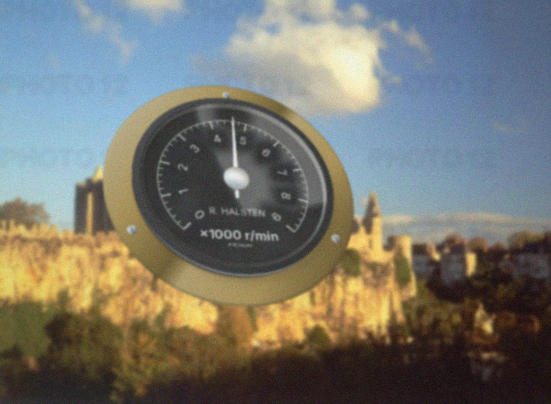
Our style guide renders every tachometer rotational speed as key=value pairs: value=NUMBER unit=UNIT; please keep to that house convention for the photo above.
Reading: value=4600 unit=rpm
